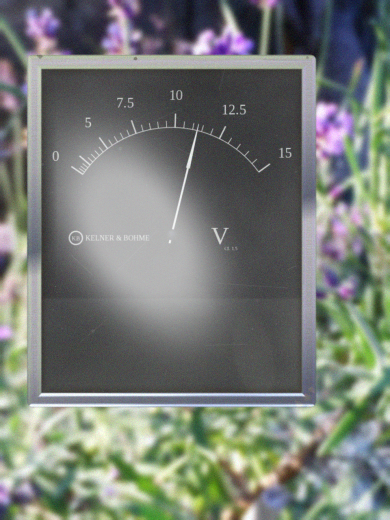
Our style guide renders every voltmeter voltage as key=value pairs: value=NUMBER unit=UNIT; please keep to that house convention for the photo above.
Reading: value=11.25 unit=V
